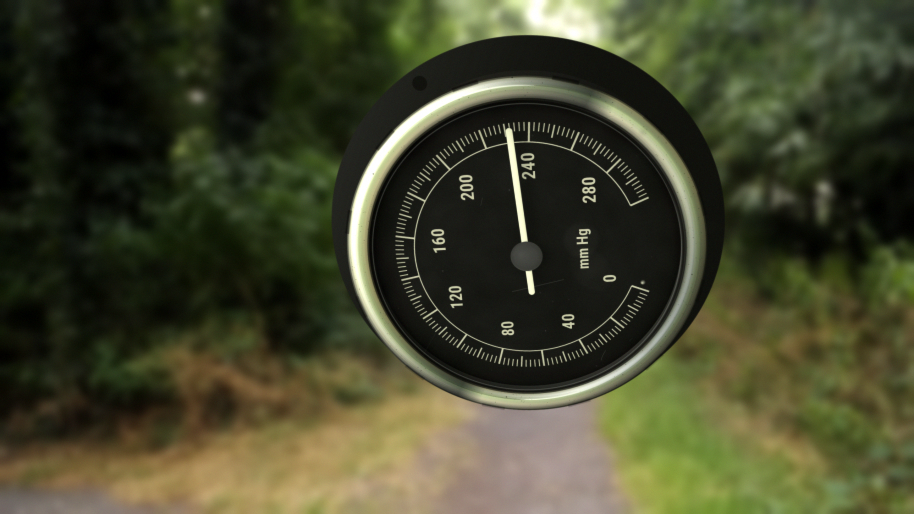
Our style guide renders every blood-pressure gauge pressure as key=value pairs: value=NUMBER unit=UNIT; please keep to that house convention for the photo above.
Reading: value=232 unit=mmHg
